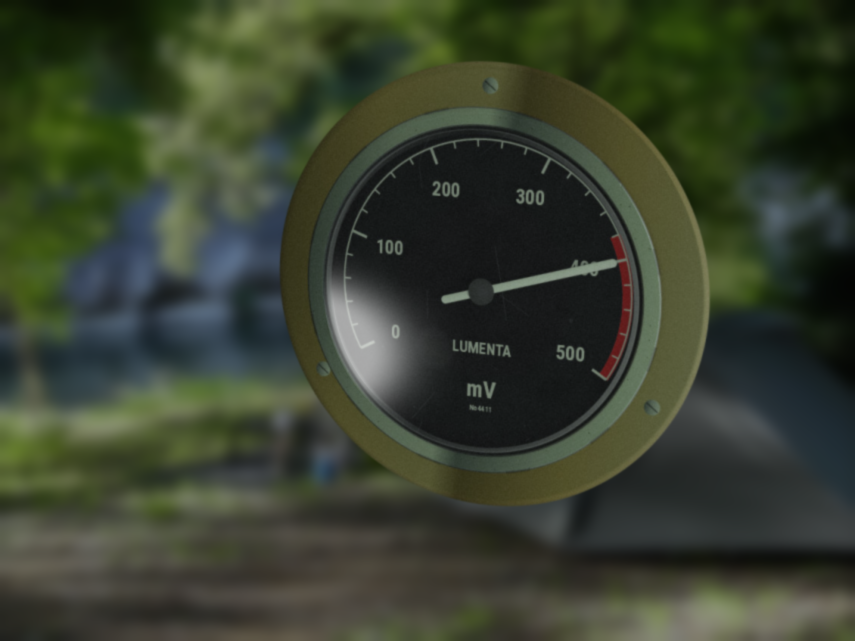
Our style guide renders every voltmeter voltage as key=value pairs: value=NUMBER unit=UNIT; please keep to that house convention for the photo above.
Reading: value=400 unit=mV
